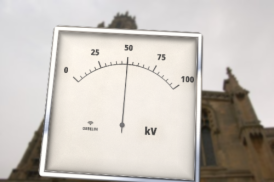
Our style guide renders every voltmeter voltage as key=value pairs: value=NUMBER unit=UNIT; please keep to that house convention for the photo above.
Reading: value=50 unit=kV
